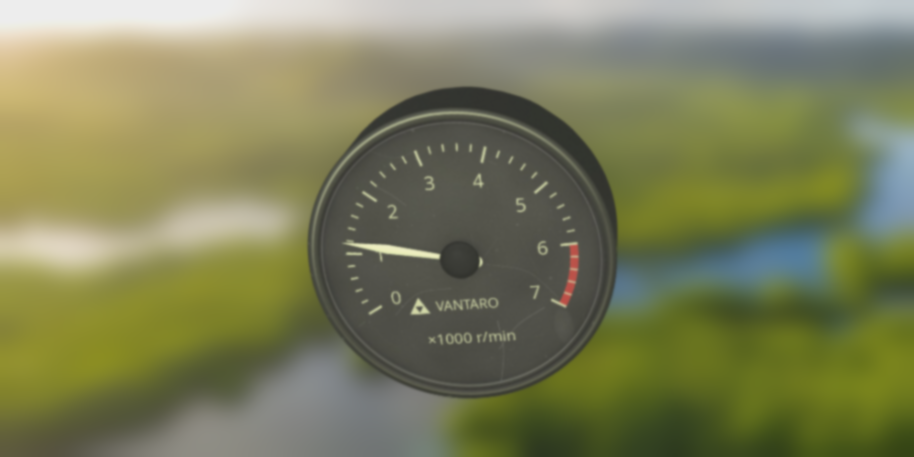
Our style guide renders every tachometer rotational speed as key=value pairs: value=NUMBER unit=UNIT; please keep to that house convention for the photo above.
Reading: value=1200 unit=rpm
